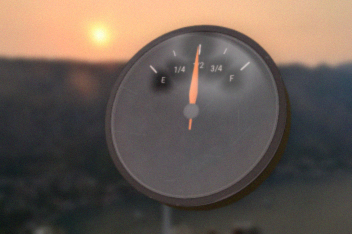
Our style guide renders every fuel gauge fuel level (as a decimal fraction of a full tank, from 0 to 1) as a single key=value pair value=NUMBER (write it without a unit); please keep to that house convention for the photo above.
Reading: value=0.5
